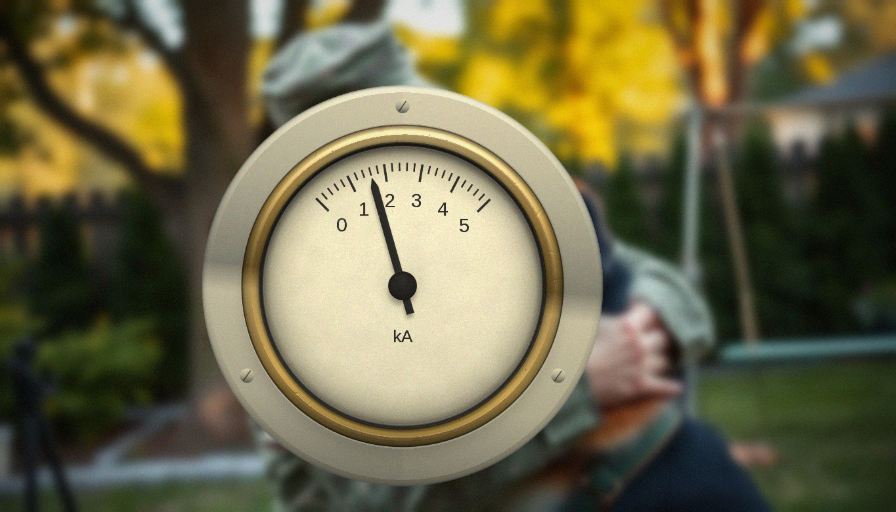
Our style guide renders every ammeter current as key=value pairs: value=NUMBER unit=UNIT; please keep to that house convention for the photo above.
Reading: value=1.6 unit=kA
